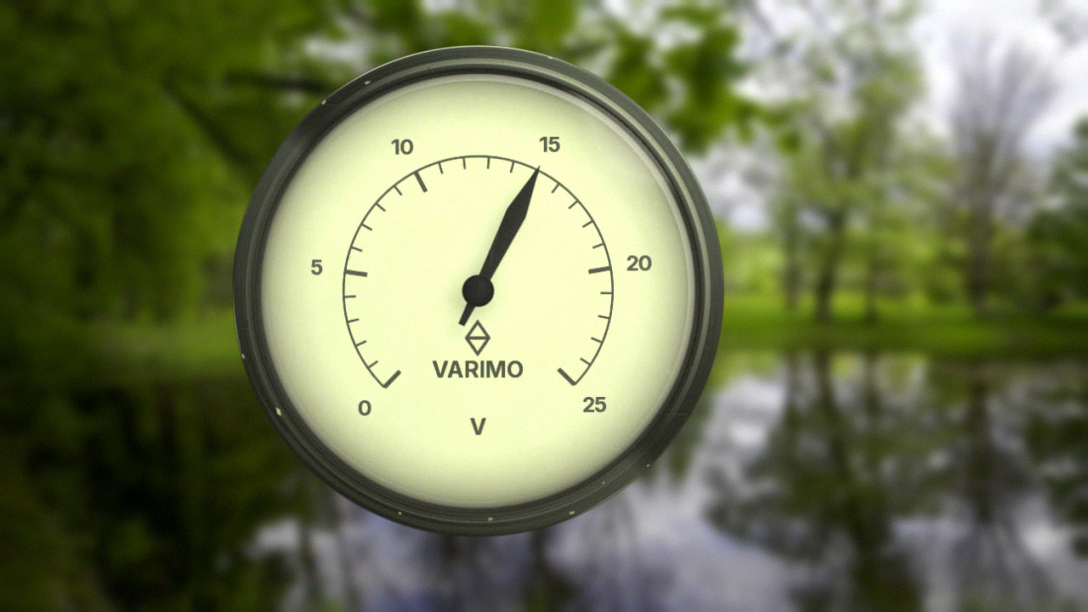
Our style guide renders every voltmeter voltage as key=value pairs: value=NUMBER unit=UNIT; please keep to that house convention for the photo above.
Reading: value=15 unit=V
